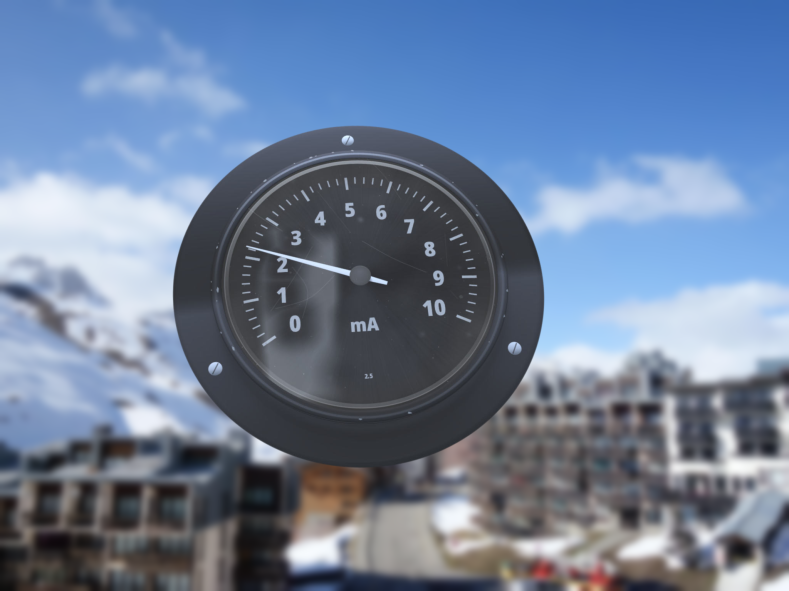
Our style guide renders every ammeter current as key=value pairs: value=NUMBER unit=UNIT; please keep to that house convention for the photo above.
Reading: value=2.2 unit=mA
